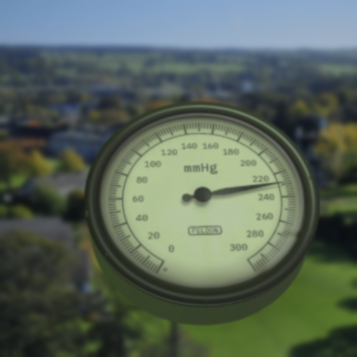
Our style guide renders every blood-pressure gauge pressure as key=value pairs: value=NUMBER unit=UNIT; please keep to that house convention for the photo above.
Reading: value=230 unit=mmHg
